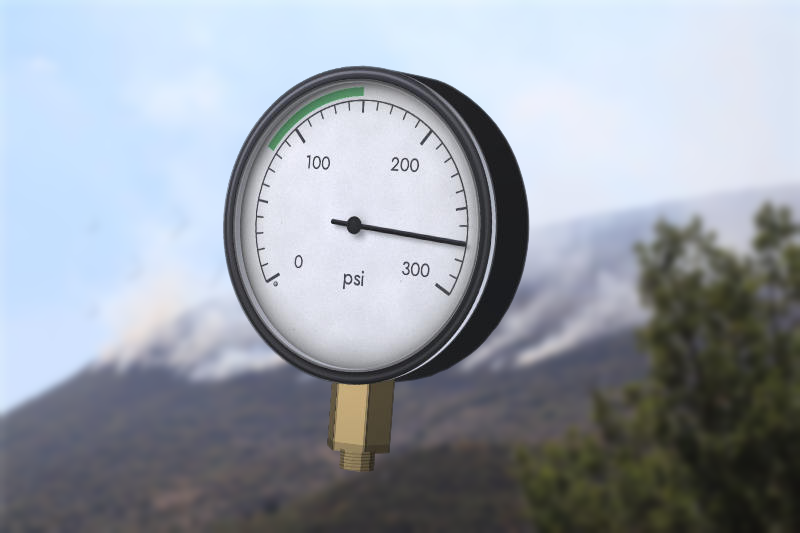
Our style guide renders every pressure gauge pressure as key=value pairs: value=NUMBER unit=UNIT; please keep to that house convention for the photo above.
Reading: value=270 unit=psi
